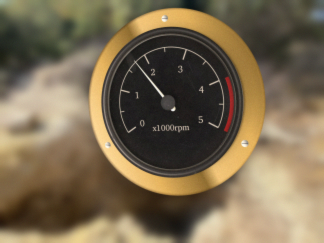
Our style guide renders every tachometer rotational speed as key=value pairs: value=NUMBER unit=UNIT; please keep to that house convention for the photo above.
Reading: value=1750 unit=rpm
